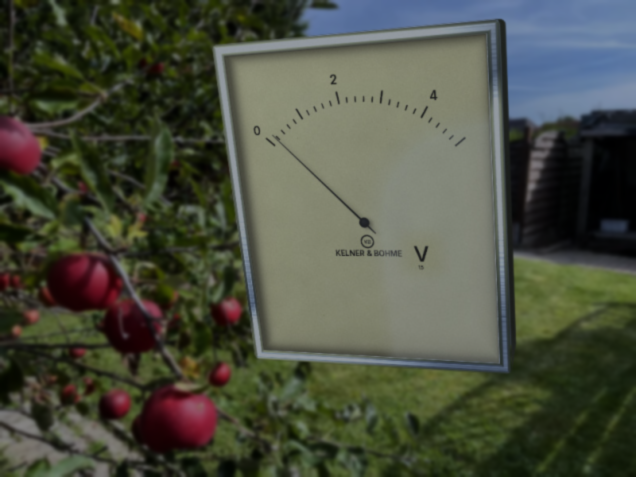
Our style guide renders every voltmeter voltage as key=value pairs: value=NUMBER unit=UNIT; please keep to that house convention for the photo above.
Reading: value=0.2 unit=V
